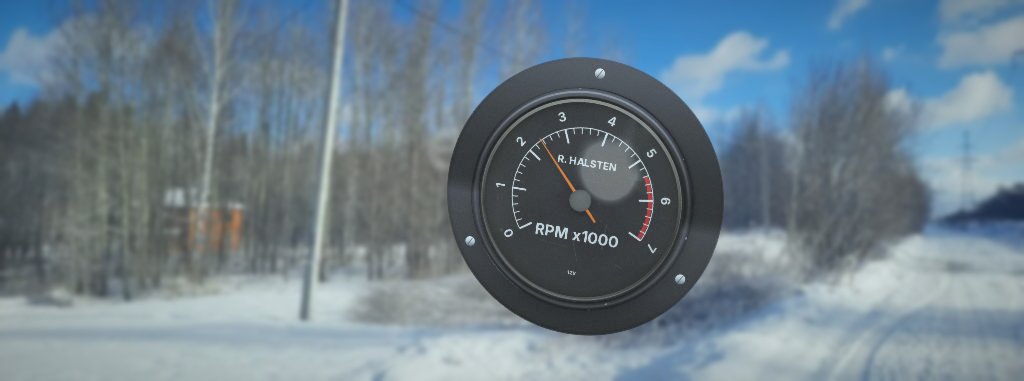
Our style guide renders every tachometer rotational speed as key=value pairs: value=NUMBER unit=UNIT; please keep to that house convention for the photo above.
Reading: value=2400 unit=rpm
